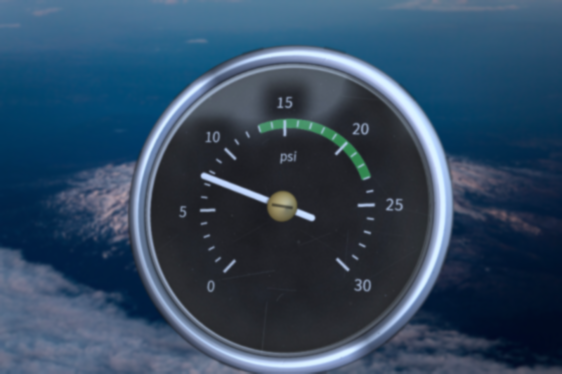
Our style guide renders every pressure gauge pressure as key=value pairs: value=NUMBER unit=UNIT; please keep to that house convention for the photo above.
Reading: value=7.5 unit=psi
